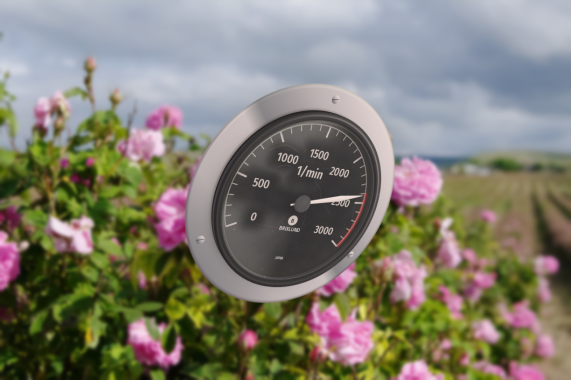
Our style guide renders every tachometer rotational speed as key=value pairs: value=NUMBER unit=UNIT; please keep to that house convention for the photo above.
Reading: value=2400 unit=rpm
